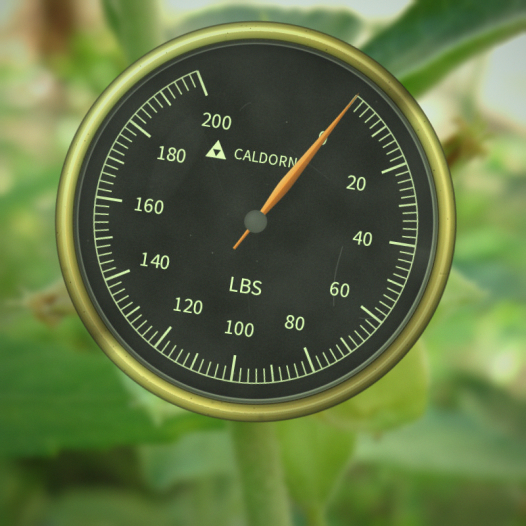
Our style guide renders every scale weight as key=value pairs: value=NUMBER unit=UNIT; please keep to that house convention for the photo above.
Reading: value=0 unit=lb
